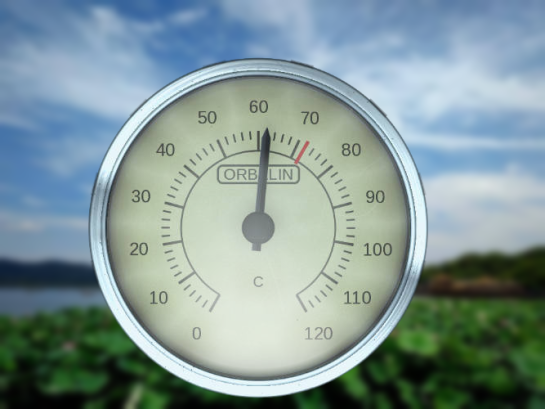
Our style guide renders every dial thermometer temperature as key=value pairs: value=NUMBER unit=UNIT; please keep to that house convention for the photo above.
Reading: value=62 unit=°C
